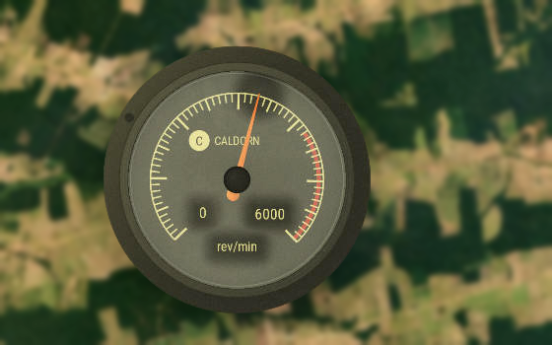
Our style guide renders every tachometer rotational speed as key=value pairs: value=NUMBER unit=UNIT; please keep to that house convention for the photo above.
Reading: value=3300 unit=rpm
